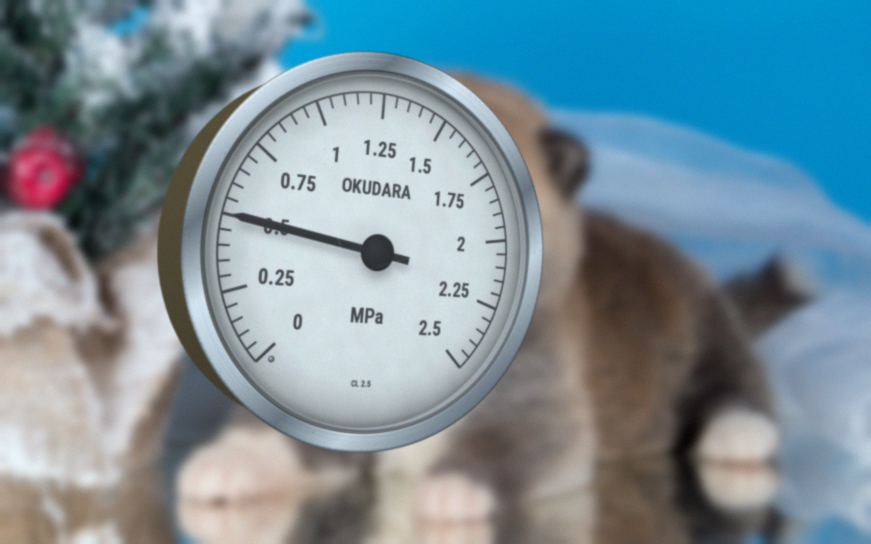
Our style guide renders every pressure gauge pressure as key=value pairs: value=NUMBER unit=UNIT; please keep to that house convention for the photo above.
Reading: value=0.5 unit=MPa
